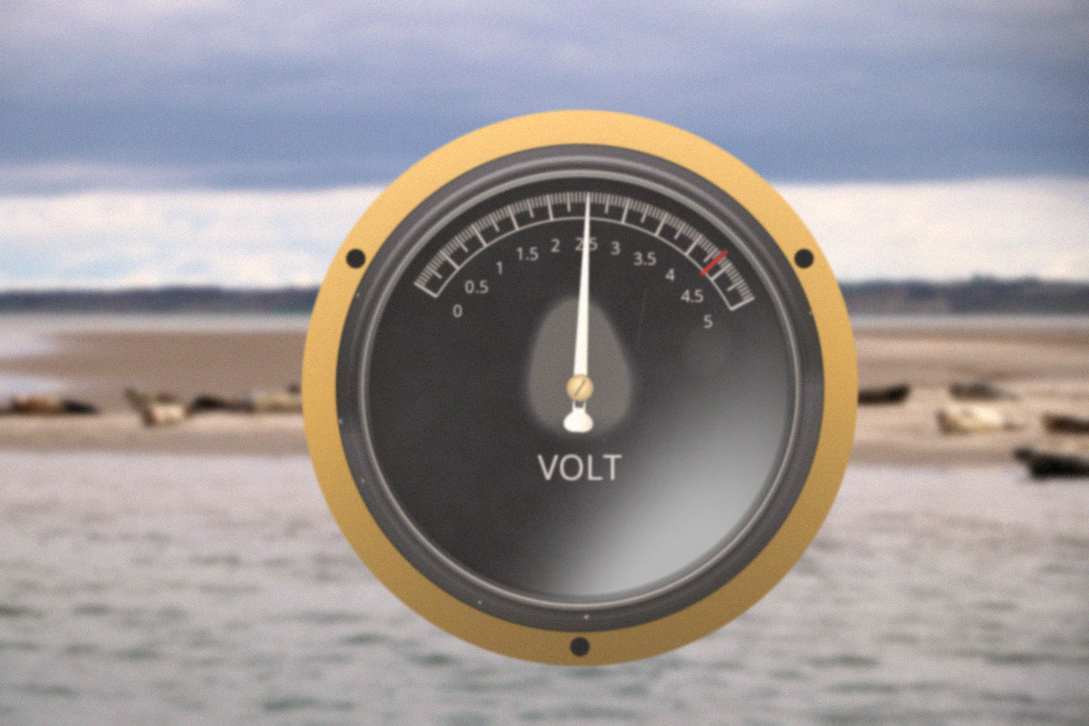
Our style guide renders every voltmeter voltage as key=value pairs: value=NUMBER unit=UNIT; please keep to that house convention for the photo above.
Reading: value=2.5 unit=V
